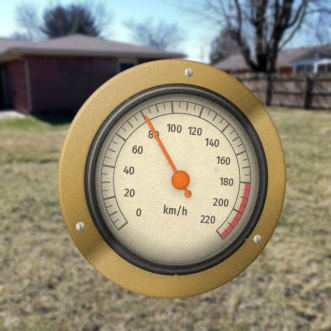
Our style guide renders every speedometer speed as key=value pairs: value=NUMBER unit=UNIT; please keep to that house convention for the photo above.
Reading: value=80 unit=km/h
